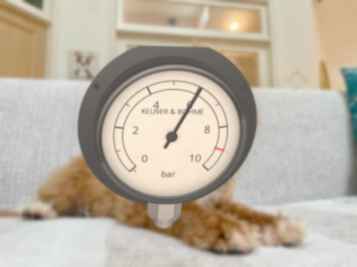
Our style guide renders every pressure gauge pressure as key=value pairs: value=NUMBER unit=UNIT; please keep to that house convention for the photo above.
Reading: value=6 unit=bar
